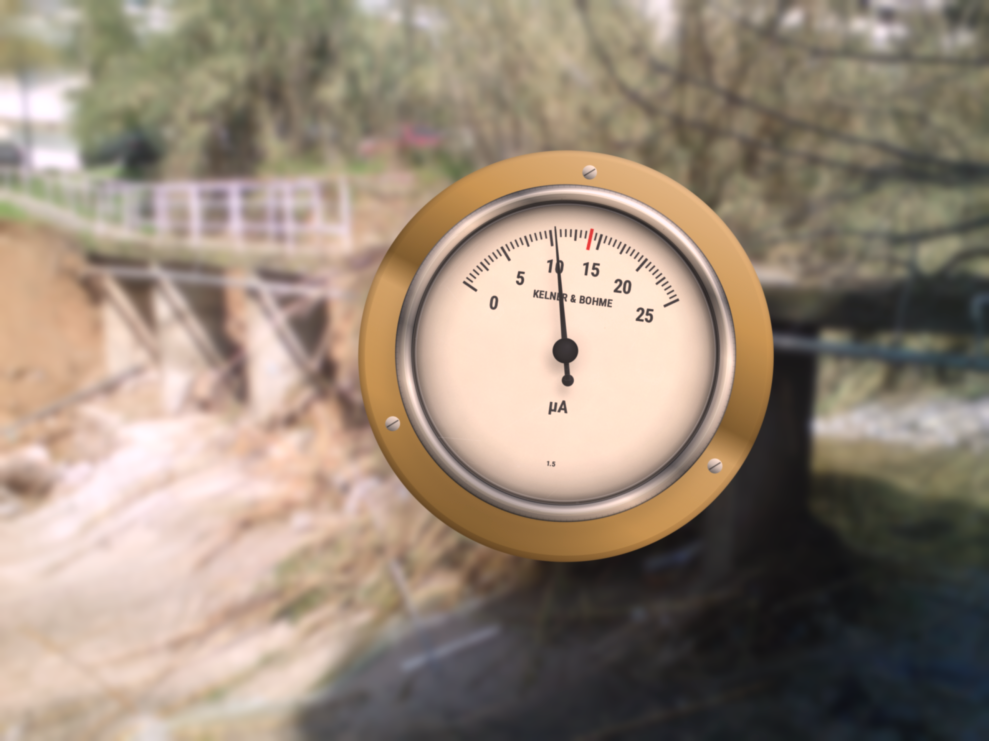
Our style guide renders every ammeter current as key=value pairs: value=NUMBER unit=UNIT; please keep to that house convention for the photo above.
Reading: value=10.5 unit=µA
